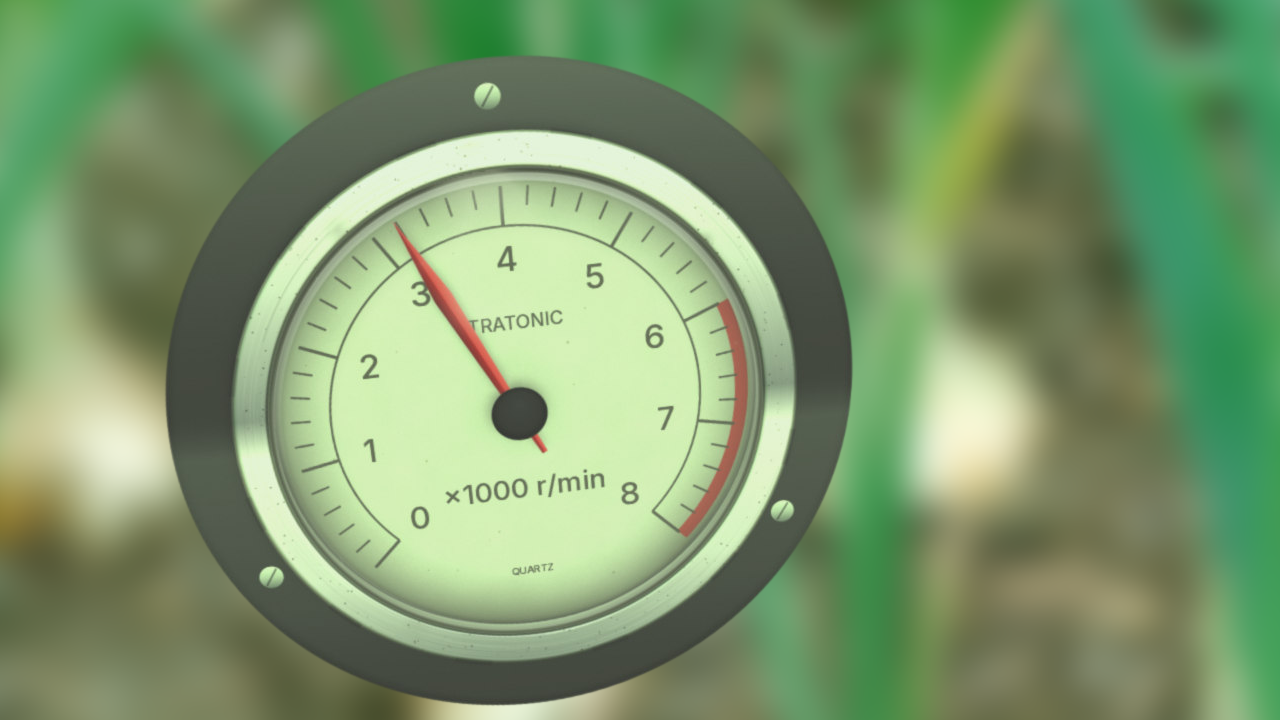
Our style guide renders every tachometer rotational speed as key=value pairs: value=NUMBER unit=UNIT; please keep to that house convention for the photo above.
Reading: value=3200 unit=rpm
